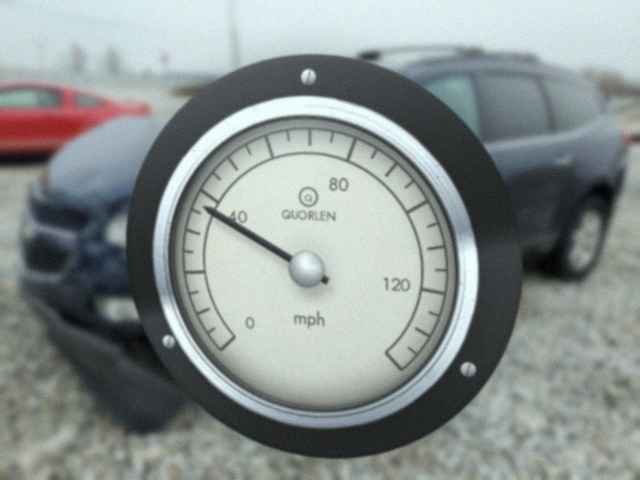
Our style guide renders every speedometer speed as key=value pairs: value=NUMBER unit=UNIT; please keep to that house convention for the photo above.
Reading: value=37.5 unit=mph
